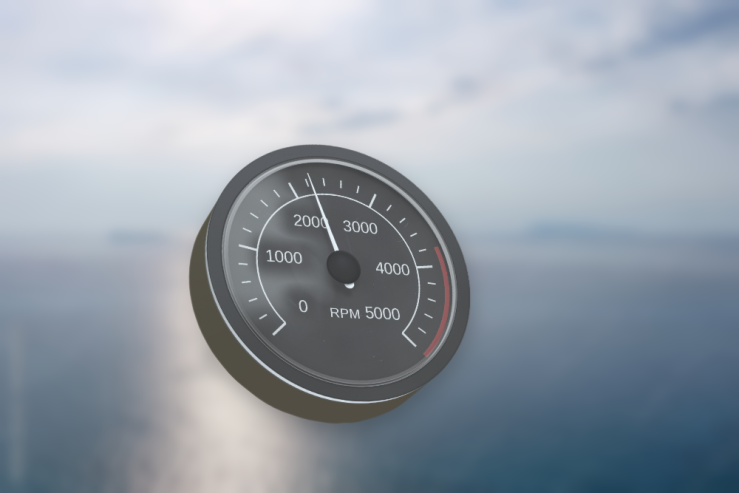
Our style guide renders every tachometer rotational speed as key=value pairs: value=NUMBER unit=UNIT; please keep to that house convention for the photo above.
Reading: value=2200 unit=rpm
